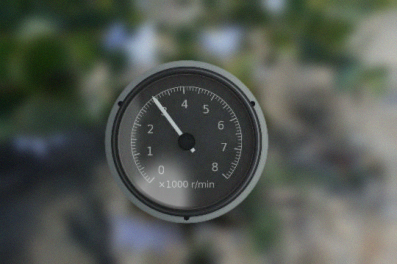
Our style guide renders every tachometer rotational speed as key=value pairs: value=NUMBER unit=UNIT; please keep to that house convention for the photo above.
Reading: value=3000 unit=rpm
